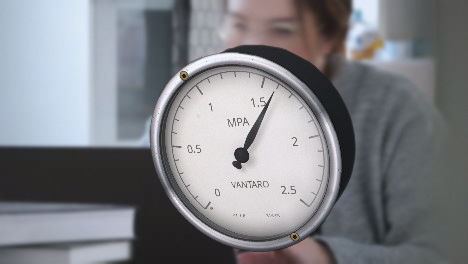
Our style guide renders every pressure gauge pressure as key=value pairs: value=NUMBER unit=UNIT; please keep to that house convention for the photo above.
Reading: value=1.6 unit=MPa
